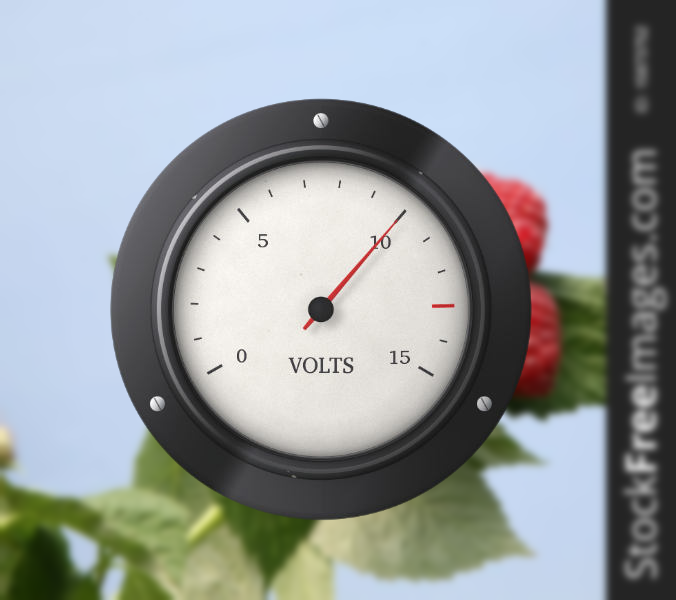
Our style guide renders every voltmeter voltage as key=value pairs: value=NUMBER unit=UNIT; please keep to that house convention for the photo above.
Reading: value=10 unit=V
